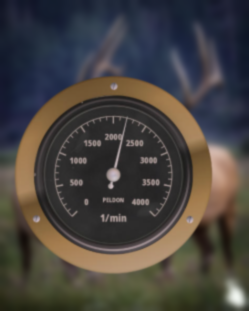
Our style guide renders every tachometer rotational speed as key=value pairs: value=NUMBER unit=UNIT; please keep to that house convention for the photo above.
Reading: value=2200 unit=rpm
